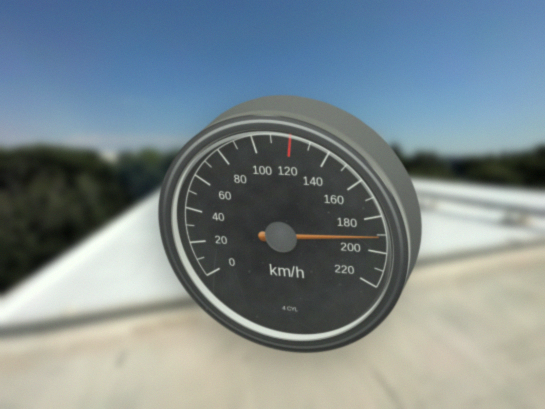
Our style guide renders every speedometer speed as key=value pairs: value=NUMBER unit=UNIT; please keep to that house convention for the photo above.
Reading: value=190 unit=km/h
